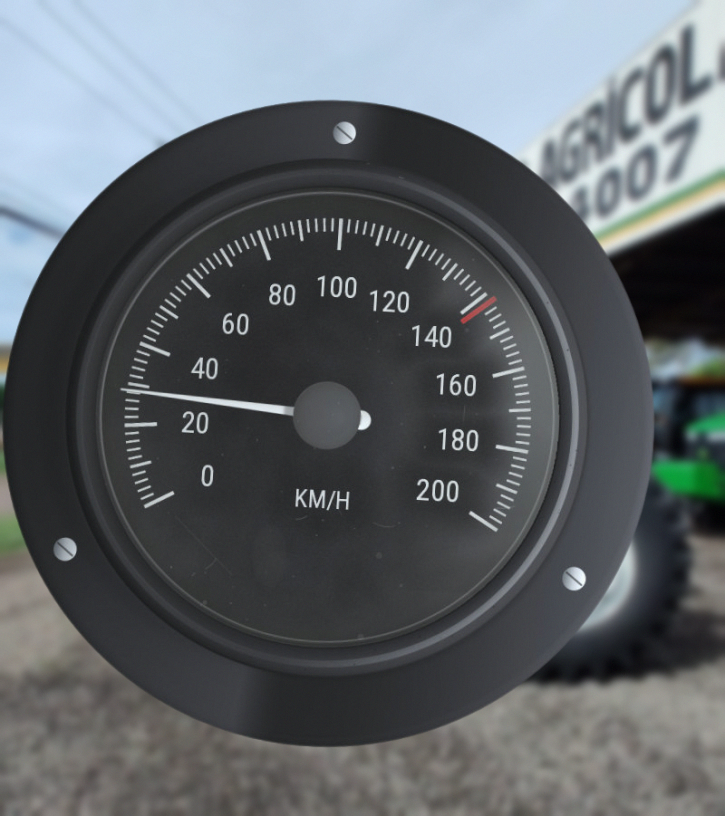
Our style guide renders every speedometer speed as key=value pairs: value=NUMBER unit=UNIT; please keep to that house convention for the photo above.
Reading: value=28 unit=km/h
